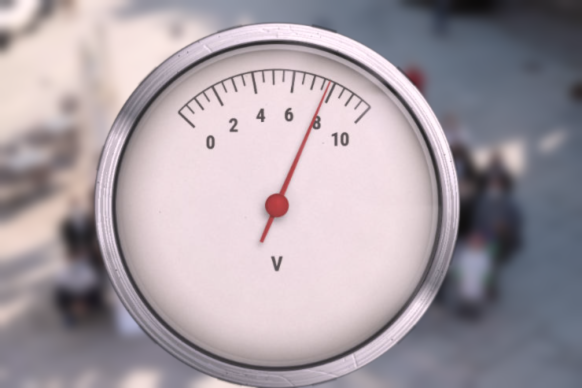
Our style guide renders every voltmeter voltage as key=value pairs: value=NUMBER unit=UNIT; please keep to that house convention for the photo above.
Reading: value=7.75 unit=V
